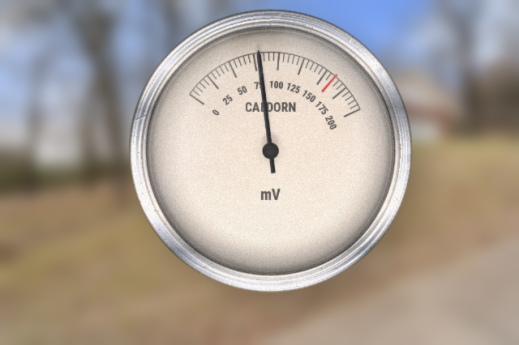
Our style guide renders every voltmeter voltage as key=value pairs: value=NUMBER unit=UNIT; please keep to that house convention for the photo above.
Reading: value=80 unit=mV
